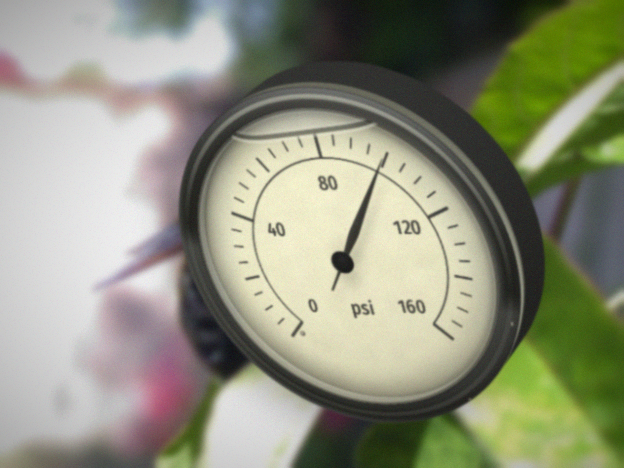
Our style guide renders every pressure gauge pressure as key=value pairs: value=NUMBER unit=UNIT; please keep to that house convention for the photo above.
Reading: value=100 unit=psi
